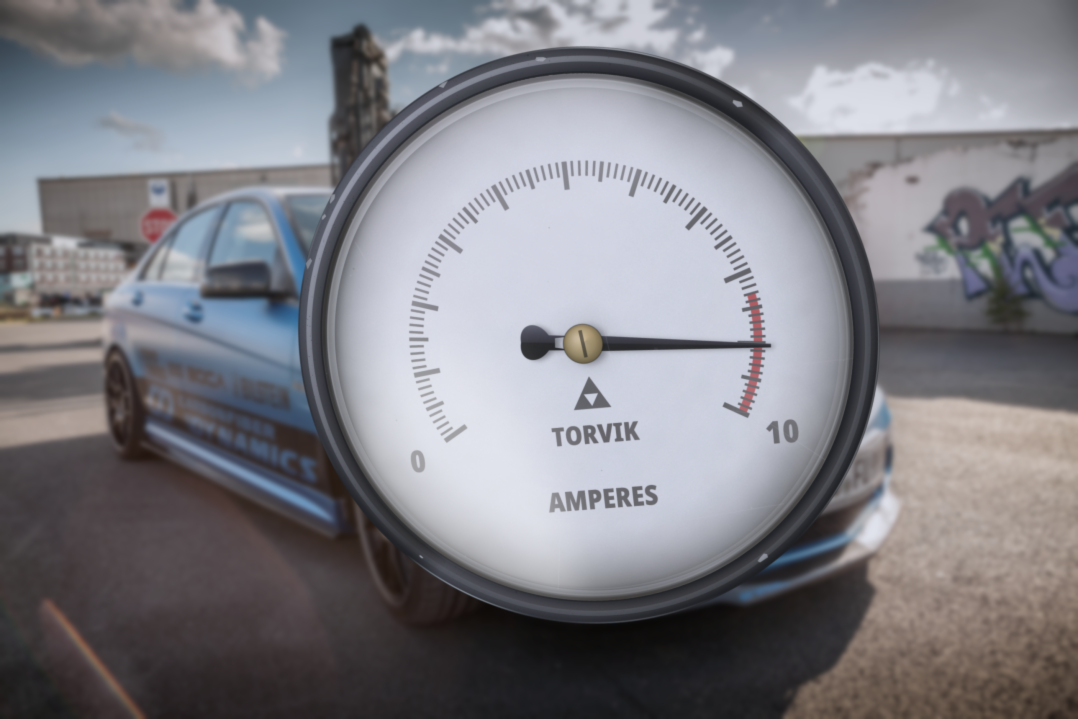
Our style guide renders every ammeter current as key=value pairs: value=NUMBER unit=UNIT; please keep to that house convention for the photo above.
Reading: value=9 unit=A
